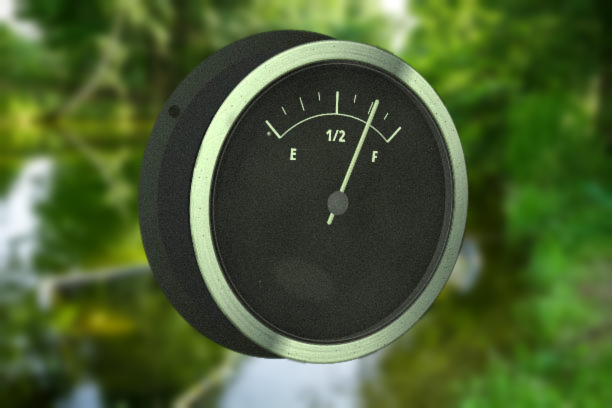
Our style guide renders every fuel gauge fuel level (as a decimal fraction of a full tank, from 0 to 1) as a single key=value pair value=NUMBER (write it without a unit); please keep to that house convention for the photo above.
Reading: value=0.75
